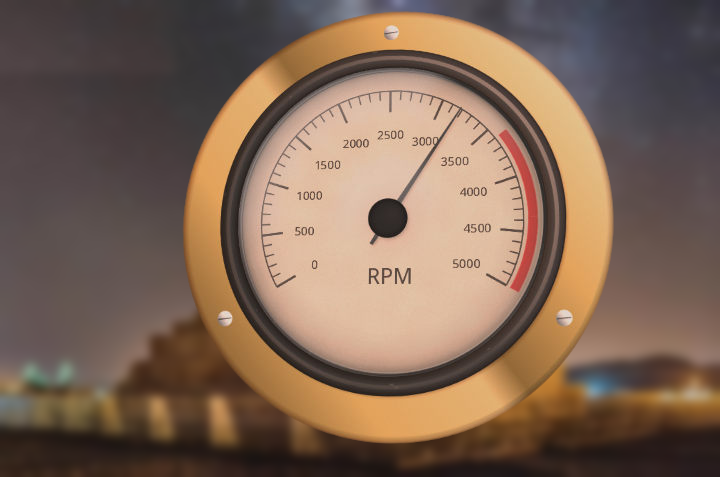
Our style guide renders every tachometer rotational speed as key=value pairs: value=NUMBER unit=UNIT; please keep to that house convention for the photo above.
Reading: value=3200 unit=rpm
